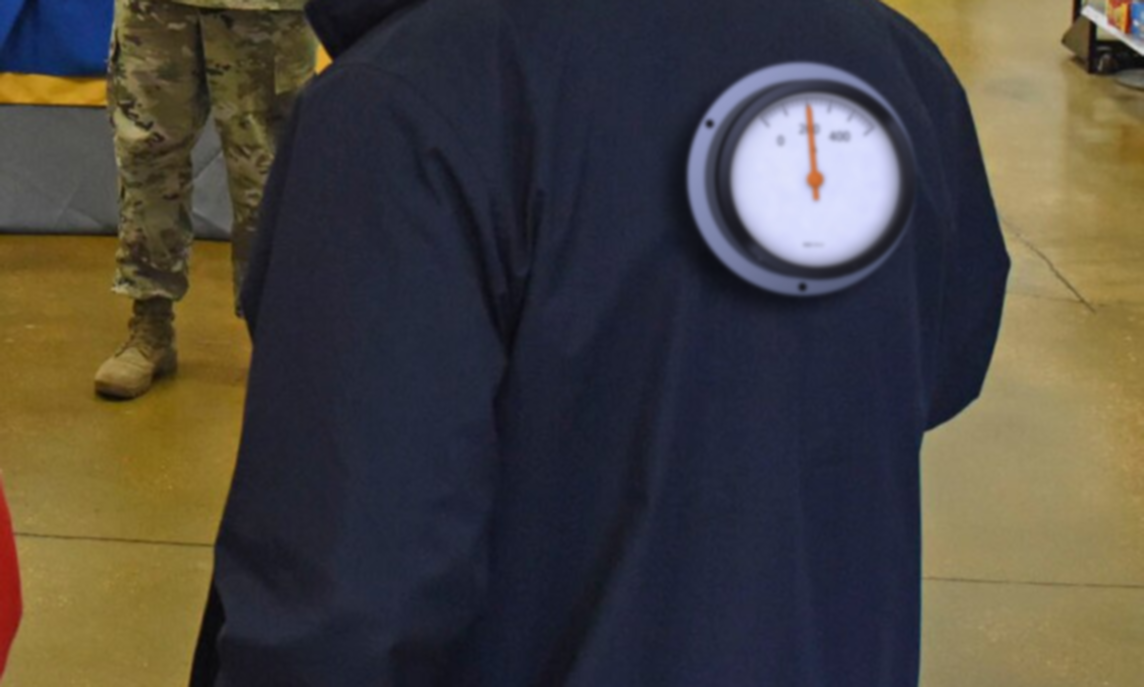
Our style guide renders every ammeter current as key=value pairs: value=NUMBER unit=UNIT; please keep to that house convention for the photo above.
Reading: value=200 unit=A
